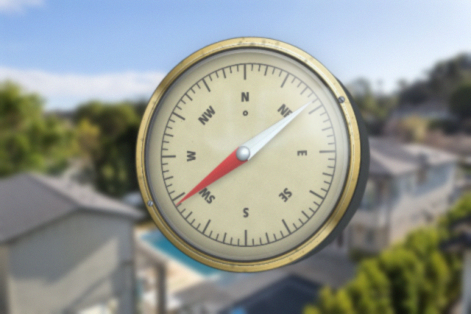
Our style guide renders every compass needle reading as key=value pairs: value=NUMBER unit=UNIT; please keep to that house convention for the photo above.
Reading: value=235 unit=°
